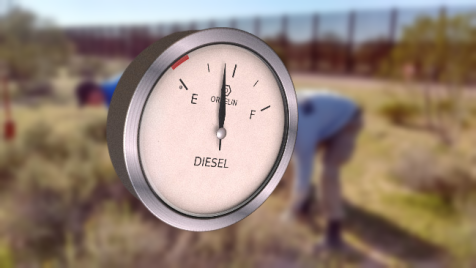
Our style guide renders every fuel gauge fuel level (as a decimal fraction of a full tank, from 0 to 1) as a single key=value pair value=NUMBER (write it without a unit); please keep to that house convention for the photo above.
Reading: value=0.375
